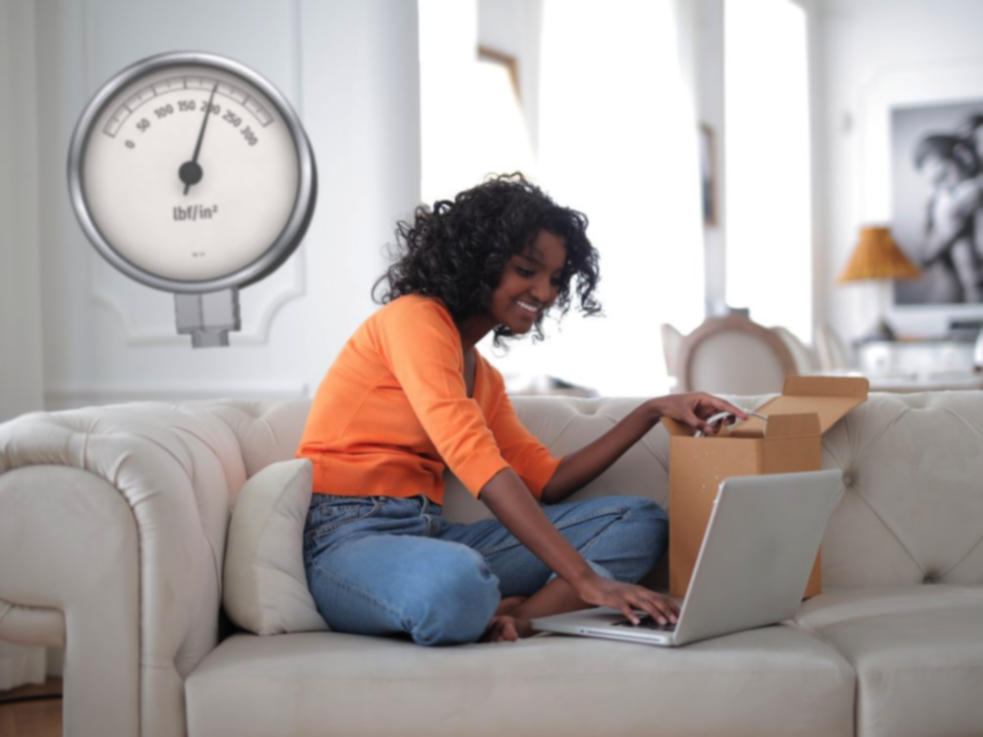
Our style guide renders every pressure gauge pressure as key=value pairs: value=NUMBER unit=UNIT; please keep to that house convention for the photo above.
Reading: value=200 unit=psi
